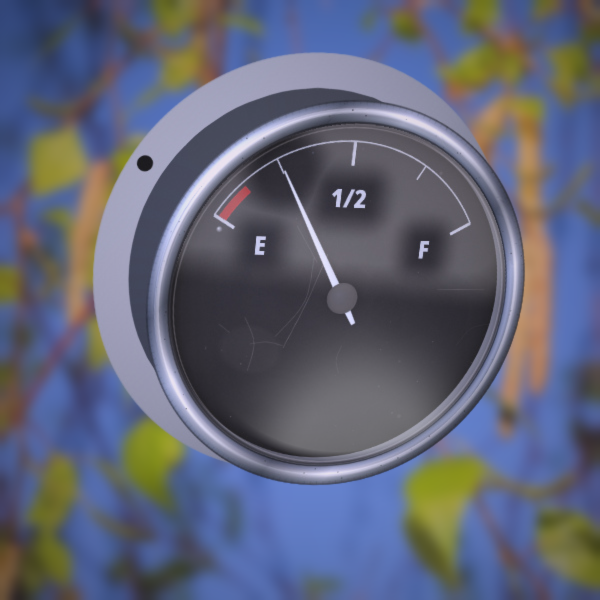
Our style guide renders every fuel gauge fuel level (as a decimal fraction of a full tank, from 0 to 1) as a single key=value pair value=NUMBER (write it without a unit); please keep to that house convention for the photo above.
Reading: value=0.25
